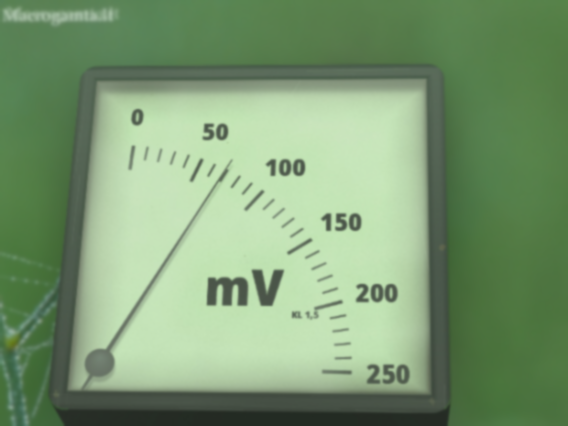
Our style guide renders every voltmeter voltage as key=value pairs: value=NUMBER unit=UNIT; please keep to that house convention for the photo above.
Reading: value=70 unit=mV
